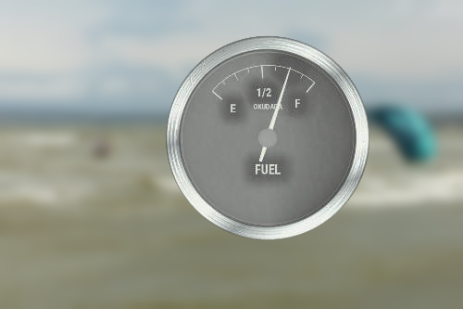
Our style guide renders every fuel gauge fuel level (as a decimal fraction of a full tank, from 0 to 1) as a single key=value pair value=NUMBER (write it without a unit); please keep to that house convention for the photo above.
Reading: value=0.75
